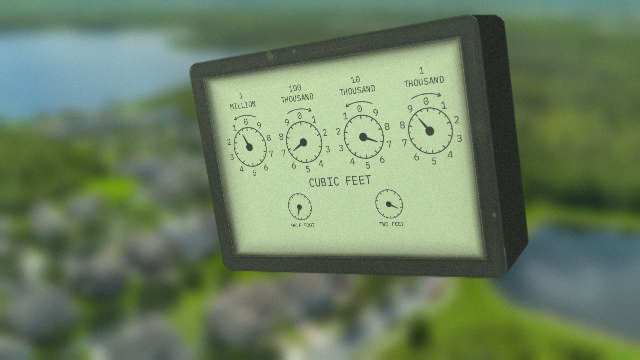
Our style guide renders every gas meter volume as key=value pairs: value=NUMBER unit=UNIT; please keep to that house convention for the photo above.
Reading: value=66900 unit=ft³
